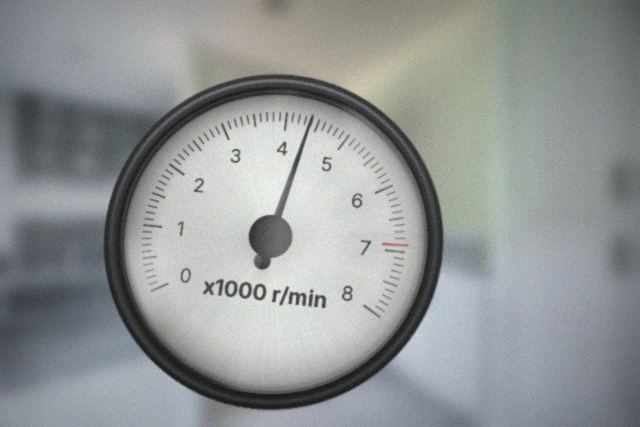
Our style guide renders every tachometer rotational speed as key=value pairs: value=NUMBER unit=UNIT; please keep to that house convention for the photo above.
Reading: value=4400 unit=rpm
